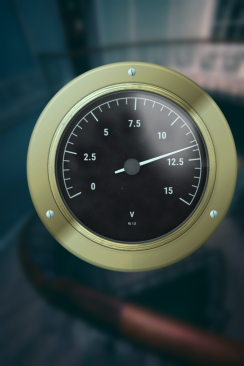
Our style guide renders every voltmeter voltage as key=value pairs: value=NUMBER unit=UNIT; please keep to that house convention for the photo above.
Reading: value=11.75 unit=V
